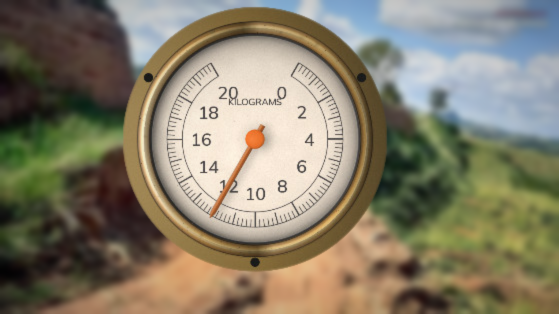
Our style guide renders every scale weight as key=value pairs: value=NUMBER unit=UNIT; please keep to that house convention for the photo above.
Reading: value=12 unit=kg
